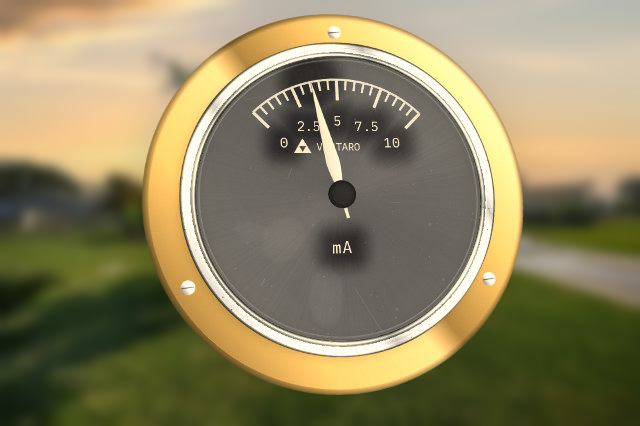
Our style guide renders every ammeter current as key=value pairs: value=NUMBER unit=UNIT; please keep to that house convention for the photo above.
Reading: value=3.5 unit=mA
